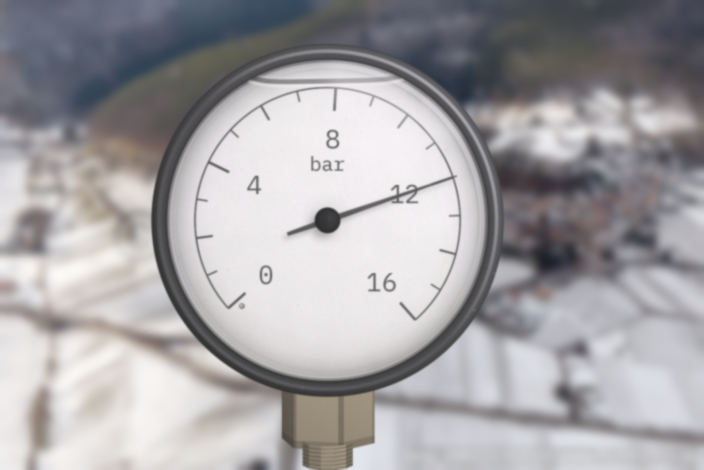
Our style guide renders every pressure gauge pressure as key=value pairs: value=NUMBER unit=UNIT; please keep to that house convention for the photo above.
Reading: value=12 unit=bar
